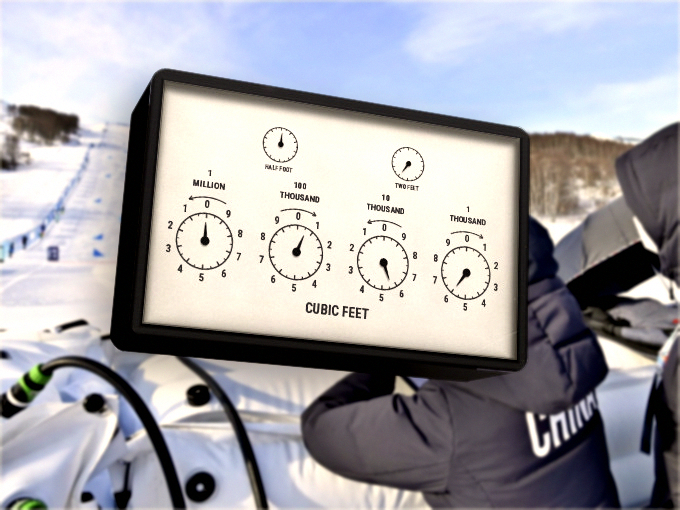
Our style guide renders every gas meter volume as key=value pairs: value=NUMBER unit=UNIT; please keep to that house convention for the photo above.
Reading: value=5600 unit=ft³
